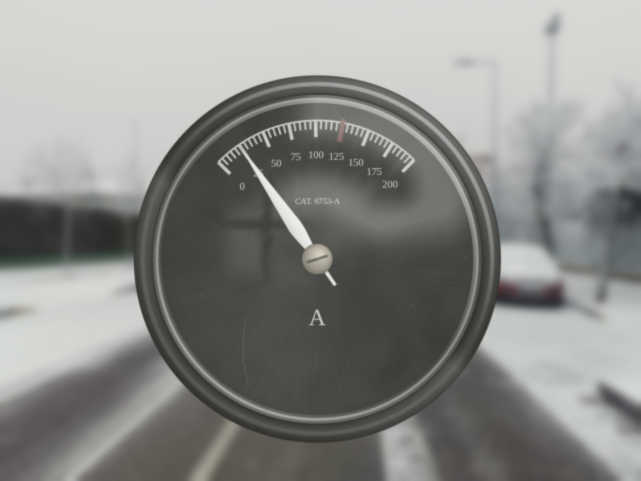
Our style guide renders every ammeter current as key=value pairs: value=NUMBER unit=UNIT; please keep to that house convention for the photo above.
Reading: value=25 unit=A
